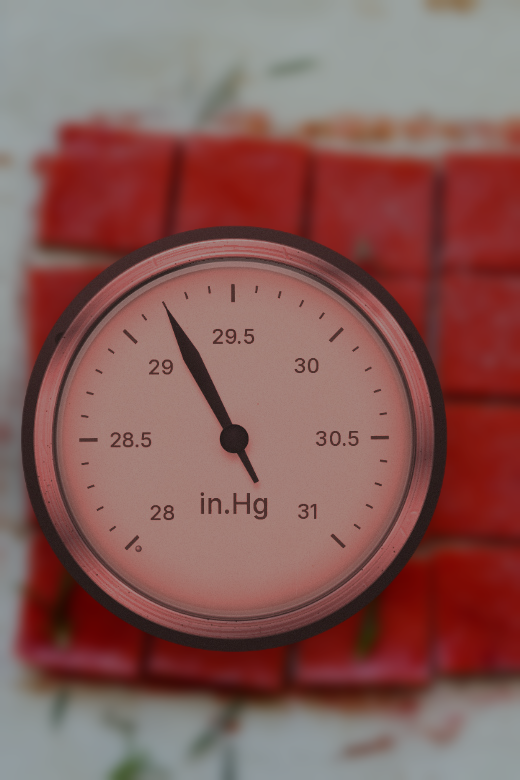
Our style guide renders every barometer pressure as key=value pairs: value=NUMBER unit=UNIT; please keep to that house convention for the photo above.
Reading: value=29.2 unit=inHg
